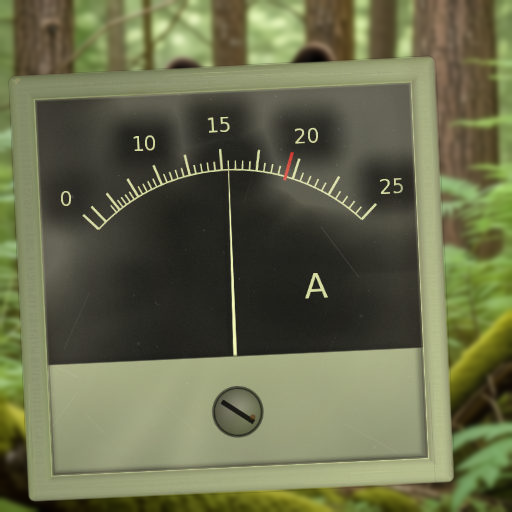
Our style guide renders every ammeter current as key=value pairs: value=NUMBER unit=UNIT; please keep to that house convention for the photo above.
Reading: value=15.5 unit=A
